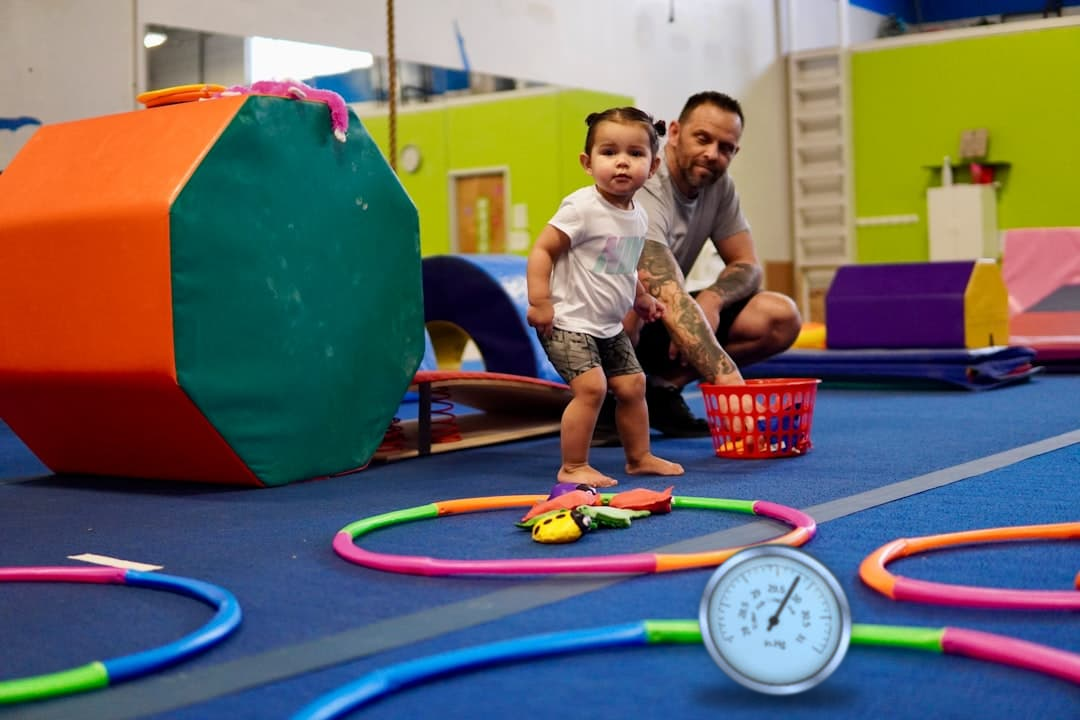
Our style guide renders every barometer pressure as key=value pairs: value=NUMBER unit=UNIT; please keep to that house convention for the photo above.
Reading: value=29.8 unit=inHg
